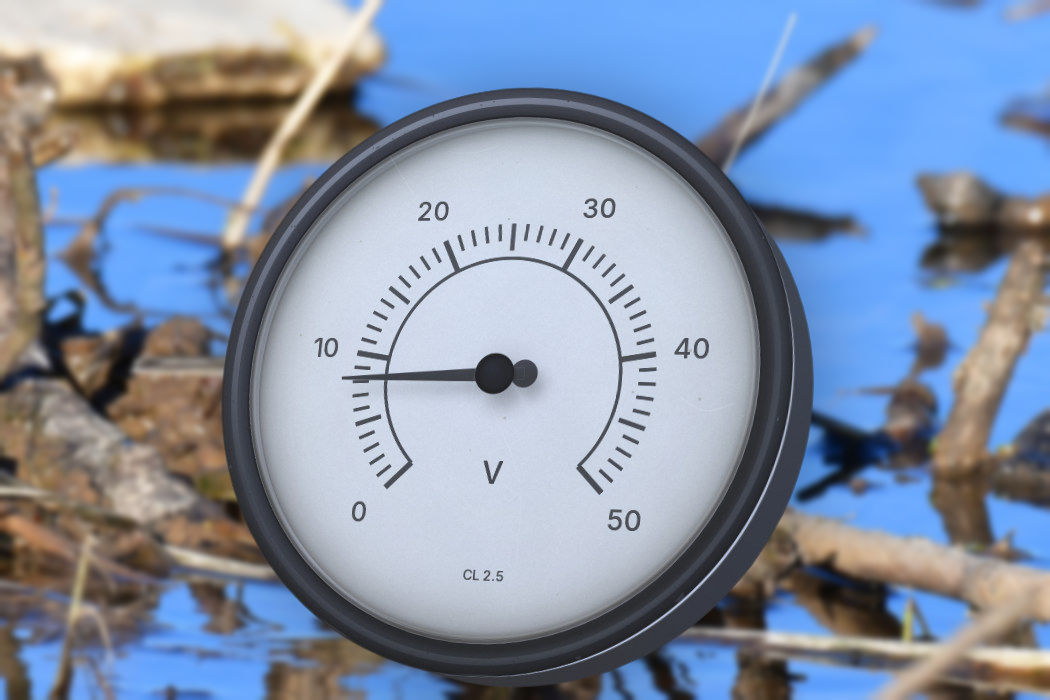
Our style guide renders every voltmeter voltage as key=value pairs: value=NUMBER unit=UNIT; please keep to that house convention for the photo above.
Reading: value=8 unit=V
